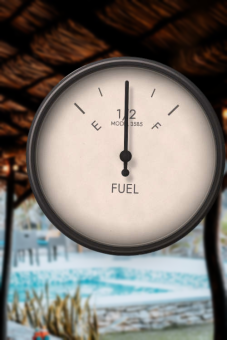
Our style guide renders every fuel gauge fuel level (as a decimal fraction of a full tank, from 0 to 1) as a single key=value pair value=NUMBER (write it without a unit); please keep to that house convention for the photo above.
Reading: value=0.5
